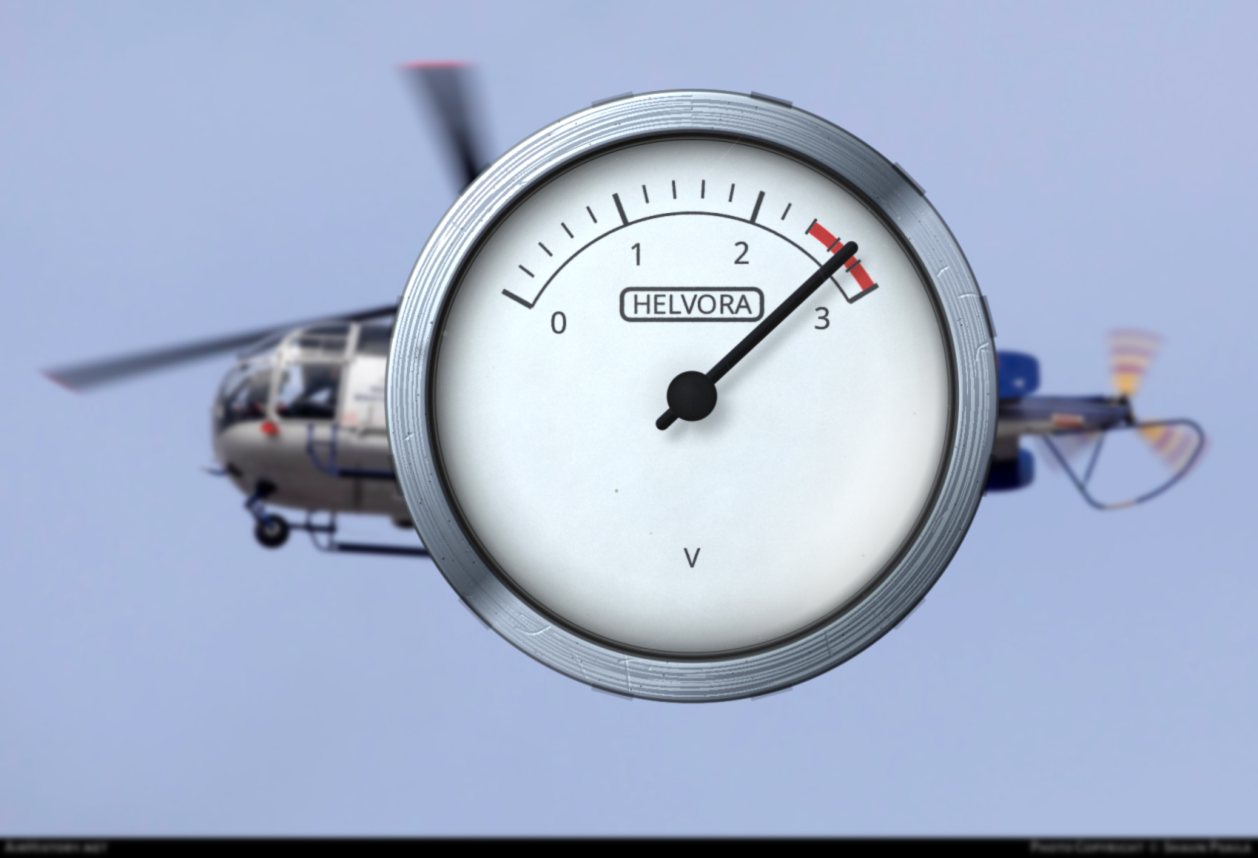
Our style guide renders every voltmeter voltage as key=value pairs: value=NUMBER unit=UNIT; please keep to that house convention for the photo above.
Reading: value=2.7 unit=V
